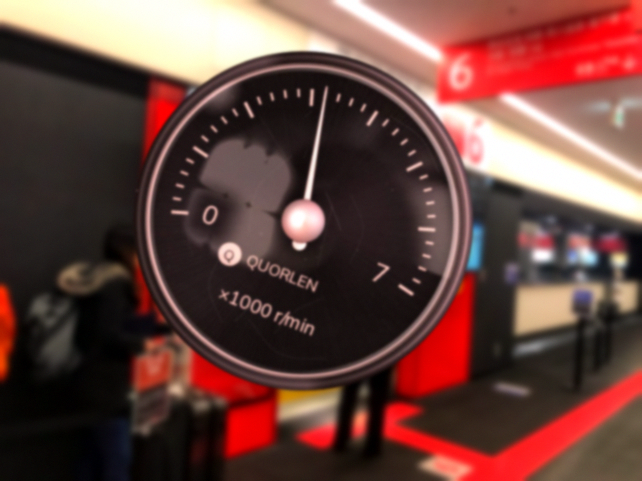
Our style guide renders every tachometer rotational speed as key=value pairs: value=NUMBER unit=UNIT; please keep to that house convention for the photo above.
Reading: value=3200 unit=rpm
